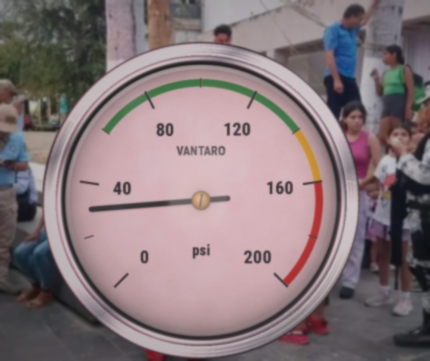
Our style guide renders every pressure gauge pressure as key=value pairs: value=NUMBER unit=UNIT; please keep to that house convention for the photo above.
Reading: value=30 unit=psi
